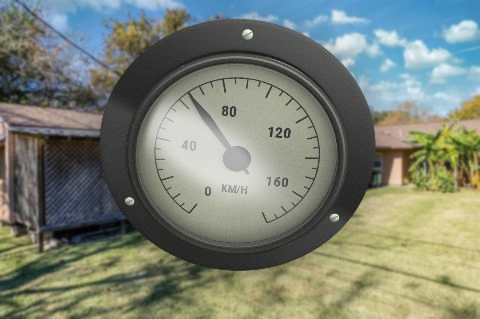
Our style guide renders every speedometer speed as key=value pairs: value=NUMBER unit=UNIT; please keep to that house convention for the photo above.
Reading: value=65 unit=km/h
